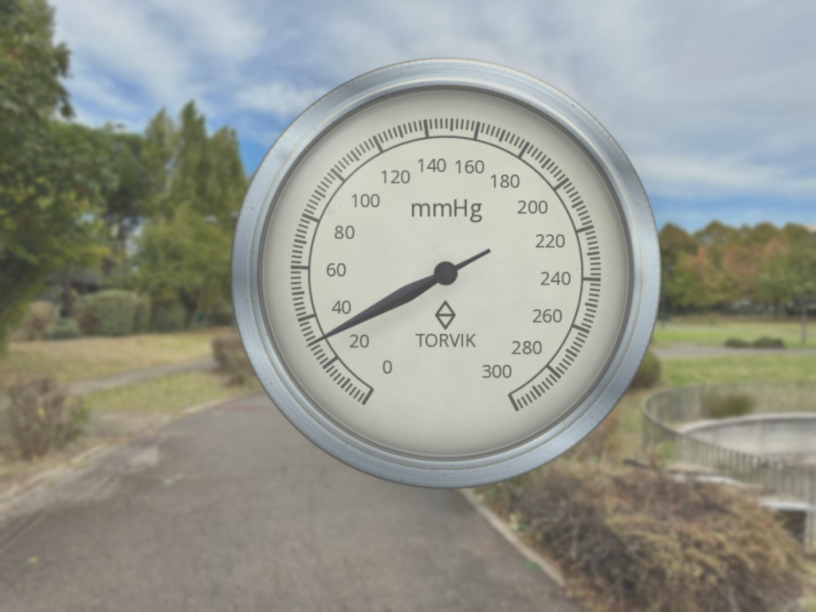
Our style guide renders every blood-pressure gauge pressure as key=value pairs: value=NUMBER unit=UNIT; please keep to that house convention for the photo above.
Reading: value=30 unit=mmHg
